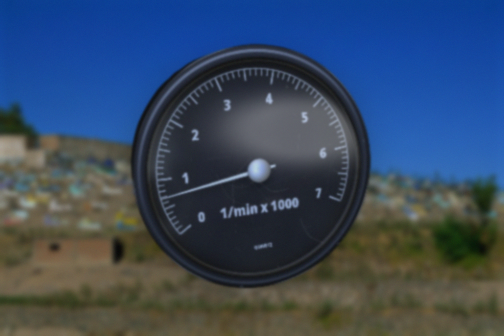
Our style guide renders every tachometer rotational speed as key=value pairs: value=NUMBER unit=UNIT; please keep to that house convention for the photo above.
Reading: value=700 unit=rpm
